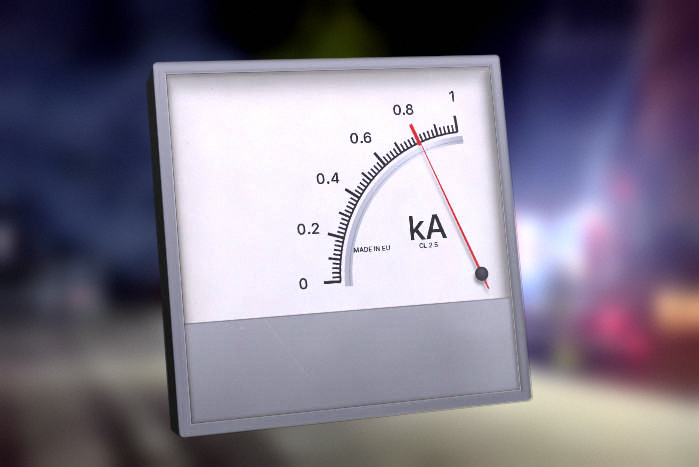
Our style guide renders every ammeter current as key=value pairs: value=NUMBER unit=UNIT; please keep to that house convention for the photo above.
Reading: value=0.8 unit=kA
